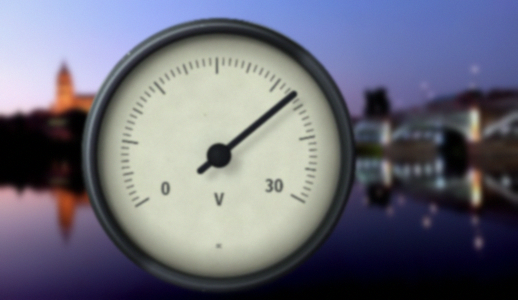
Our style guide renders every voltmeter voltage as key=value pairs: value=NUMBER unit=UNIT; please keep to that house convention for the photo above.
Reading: value=21.5 unit=V
